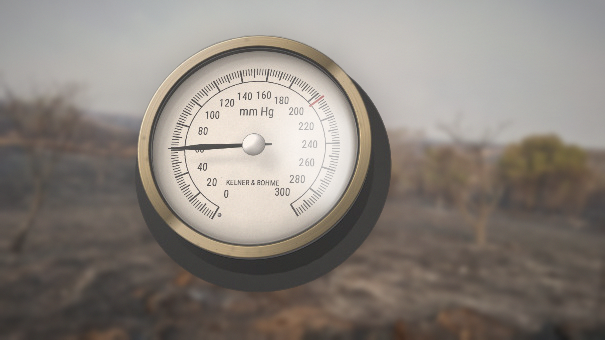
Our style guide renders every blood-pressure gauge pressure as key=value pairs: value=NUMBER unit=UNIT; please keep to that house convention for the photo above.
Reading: value=60 unit=mmHg
